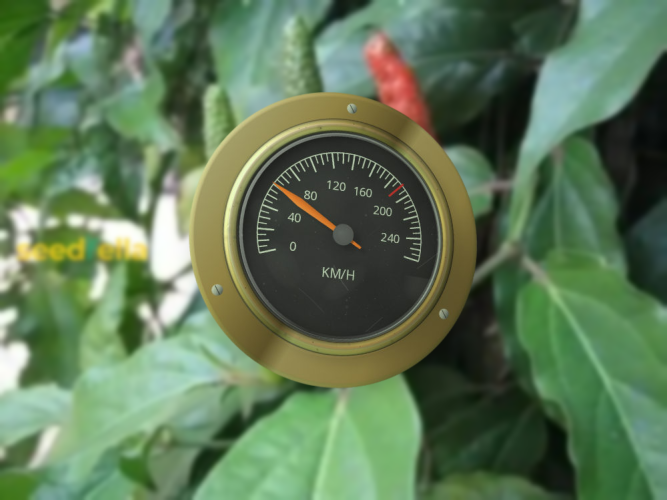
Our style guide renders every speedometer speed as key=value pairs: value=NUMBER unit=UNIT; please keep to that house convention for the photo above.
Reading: value=60 unit=km/h
